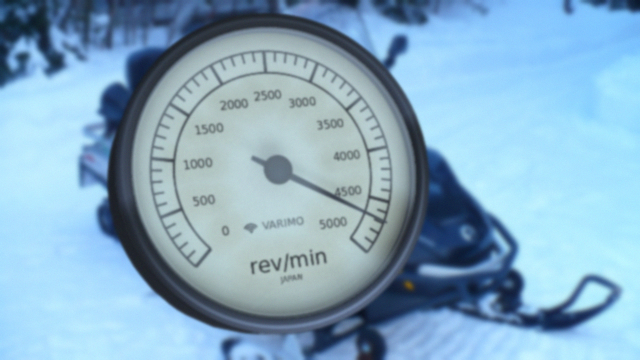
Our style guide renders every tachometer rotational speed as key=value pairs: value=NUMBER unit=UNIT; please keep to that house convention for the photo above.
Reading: value=4700 unit=rpm
